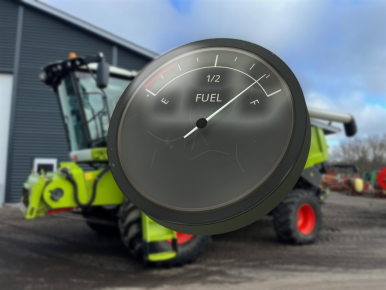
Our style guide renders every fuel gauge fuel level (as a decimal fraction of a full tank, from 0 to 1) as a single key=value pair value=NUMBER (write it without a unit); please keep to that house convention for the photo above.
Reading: value=0.875
